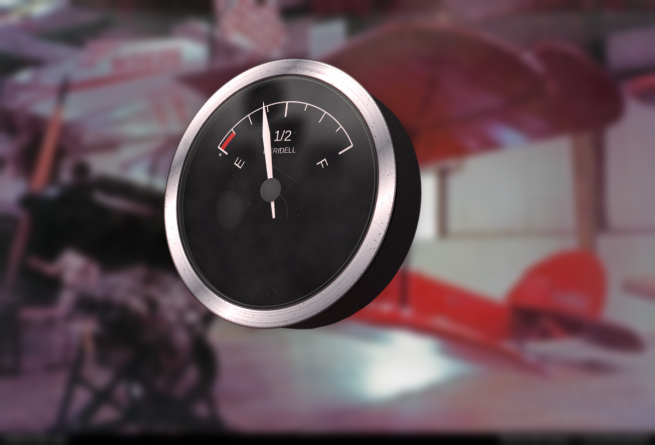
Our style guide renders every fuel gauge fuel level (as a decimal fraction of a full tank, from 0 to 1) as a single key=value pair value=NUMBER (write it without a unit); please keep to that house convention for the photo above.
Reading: value=0.375
